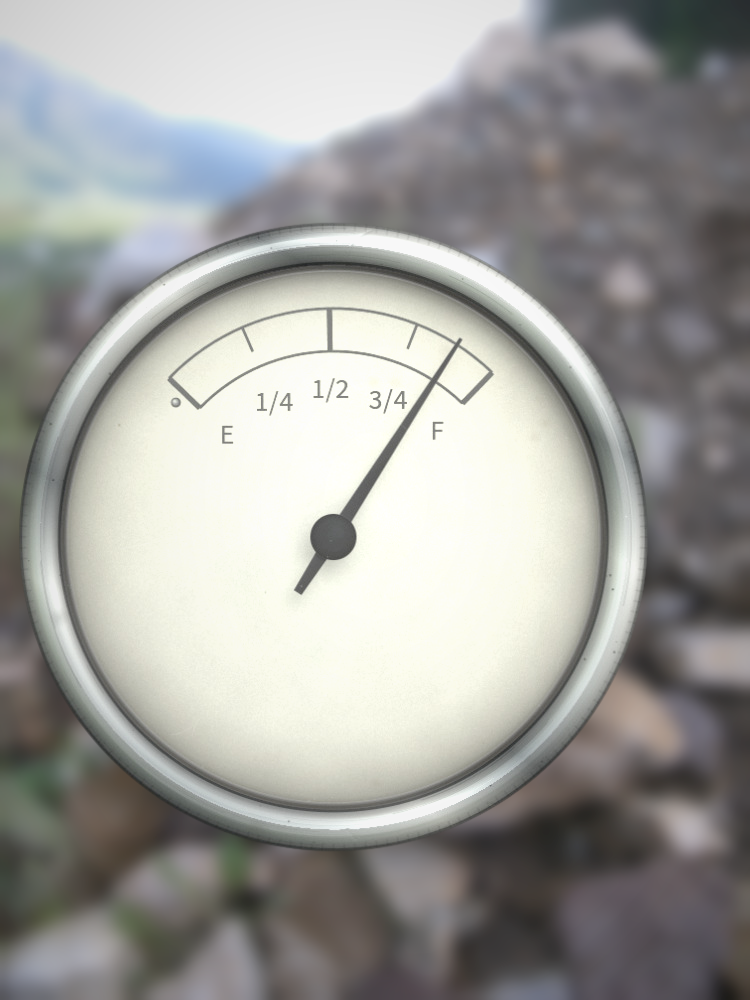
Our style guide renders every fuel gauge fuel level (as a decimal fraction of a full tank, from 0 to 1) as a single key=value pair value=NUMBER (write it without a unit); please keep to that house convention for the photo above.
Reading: value=0.875
